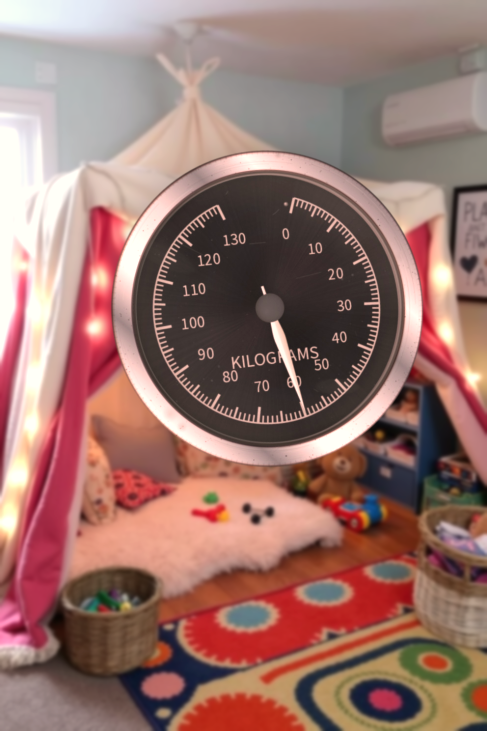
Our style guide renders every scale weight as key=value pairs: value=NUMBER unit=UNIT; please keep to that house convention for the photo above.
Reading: value=60 unit=kg
